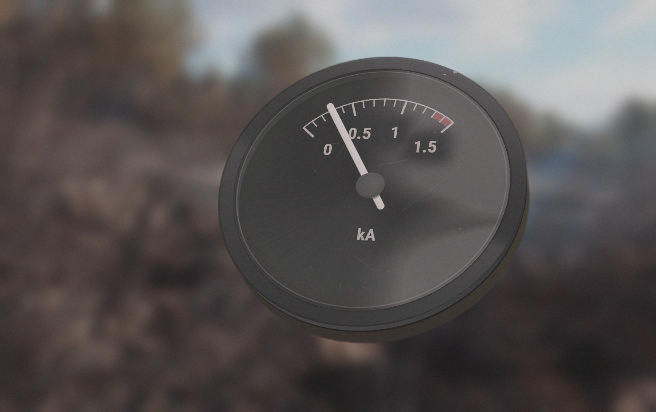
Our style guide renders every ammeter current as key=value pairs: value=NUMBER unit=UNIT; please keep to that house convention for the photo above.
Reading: value=0.3 unit=kA
